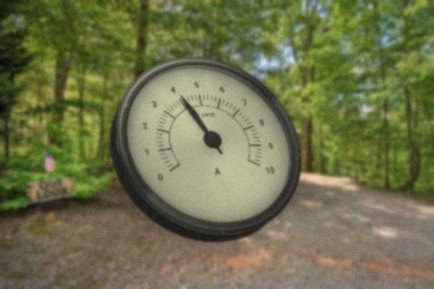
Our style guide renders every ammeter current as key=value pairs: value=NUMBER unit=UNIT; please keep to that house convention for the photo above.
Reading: value=4 unit=A
